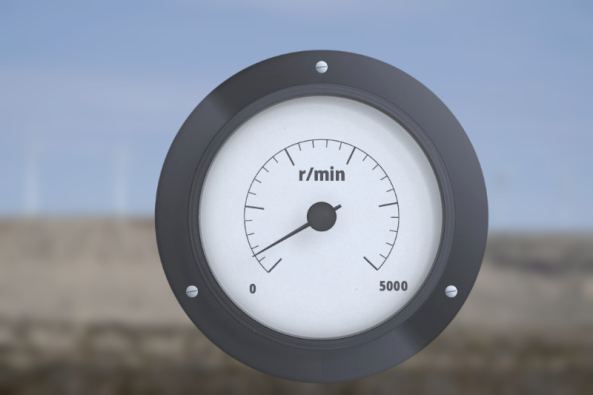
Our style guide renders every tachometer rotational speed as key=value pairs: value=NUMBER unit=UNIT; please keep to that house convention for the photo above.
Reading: value=300 unit=rpm
